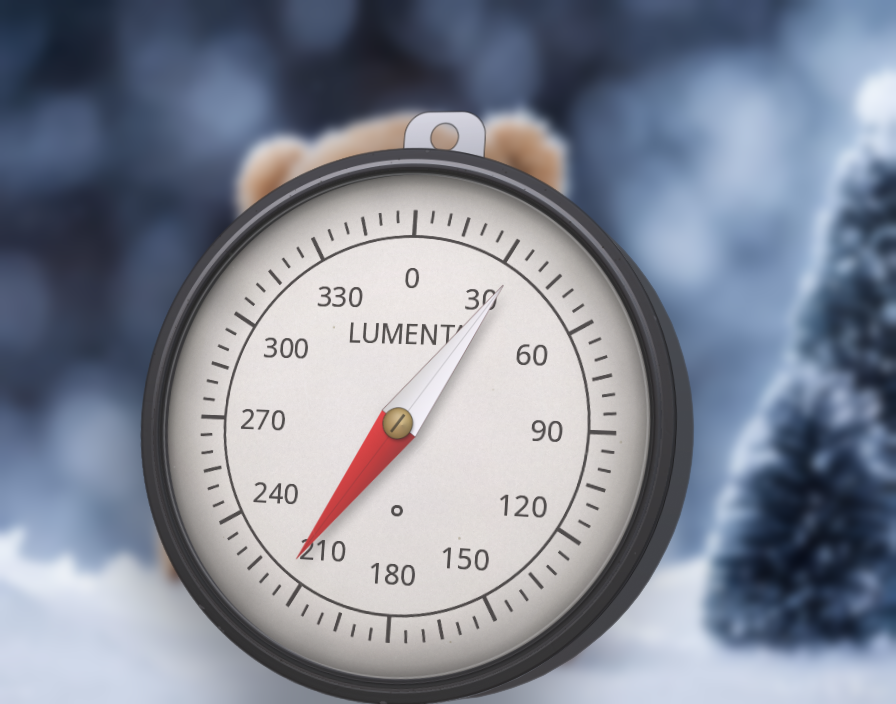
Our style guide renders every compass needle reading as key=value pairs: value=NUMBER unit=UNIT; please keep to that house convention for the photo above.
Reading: value=215 unit=°
